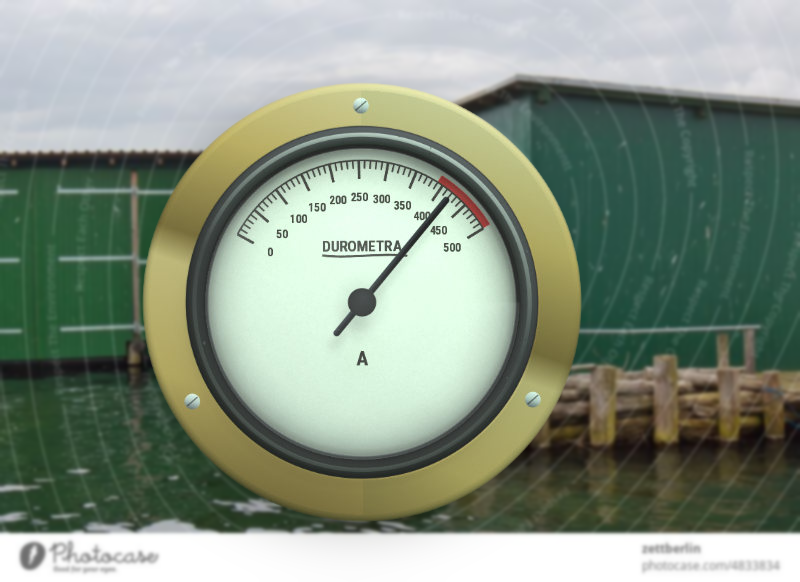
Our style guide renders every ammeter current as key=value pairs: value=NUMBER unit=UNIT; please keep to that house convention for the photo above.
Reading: value=420 unit=A
